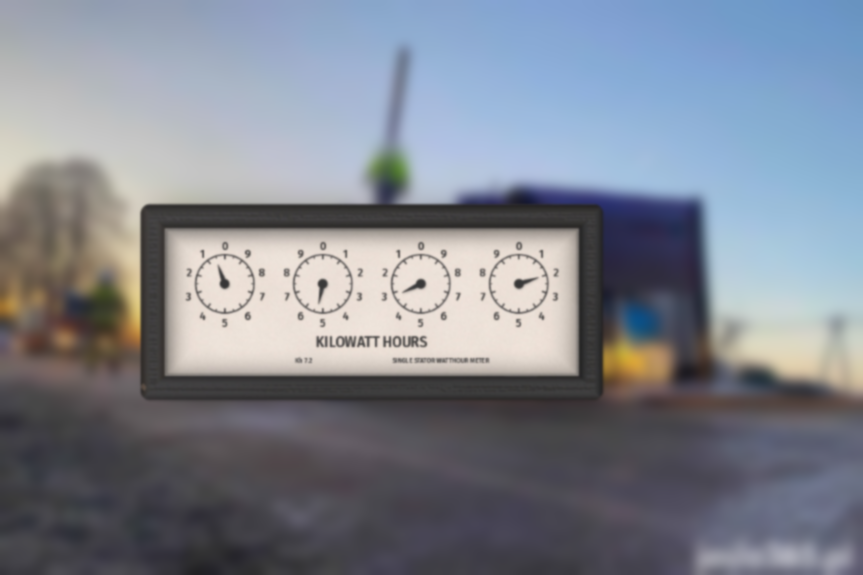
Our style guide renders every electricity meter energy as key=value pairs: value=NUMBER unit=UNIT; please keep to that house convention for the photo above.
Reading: value=532 unit=kWh
